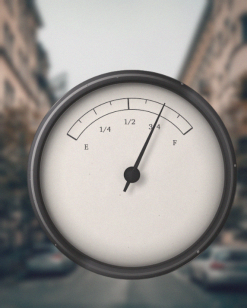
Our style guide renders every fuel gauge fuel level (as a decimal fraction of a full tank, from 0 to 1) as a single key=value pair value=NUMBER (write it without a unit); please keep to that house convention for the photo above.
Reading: value=0.75
